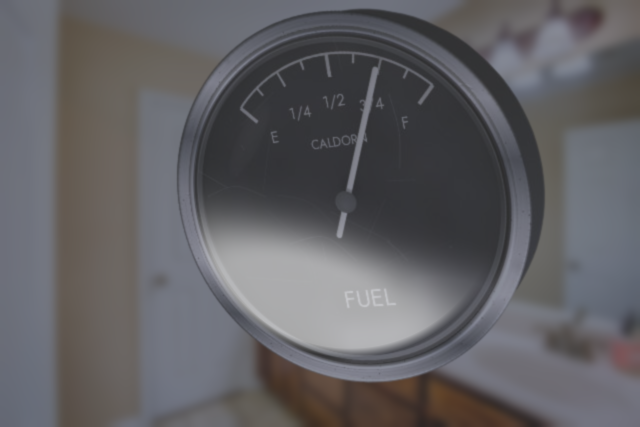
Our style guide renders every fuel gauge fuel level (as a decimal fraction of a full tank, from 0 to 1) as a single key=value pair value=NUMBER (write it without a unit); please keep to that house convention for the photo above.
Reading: value=0.75
